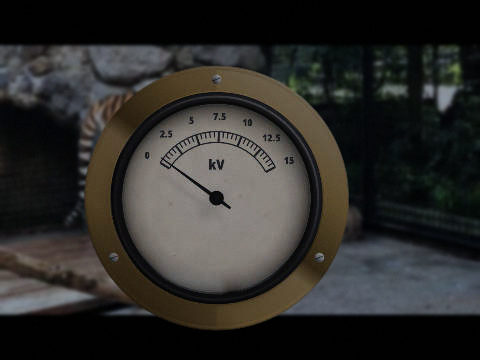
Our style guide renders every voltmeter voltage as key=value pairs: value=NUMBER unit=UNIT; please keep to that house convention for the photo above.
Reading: value=0.5 unit=kV
